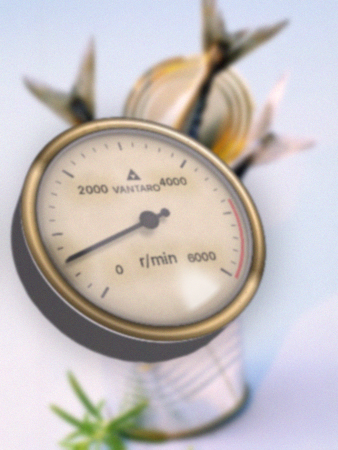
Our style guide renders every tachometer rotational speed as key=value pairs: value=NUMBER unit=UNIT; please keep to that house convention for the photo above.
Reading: value=600 unit=rpm
